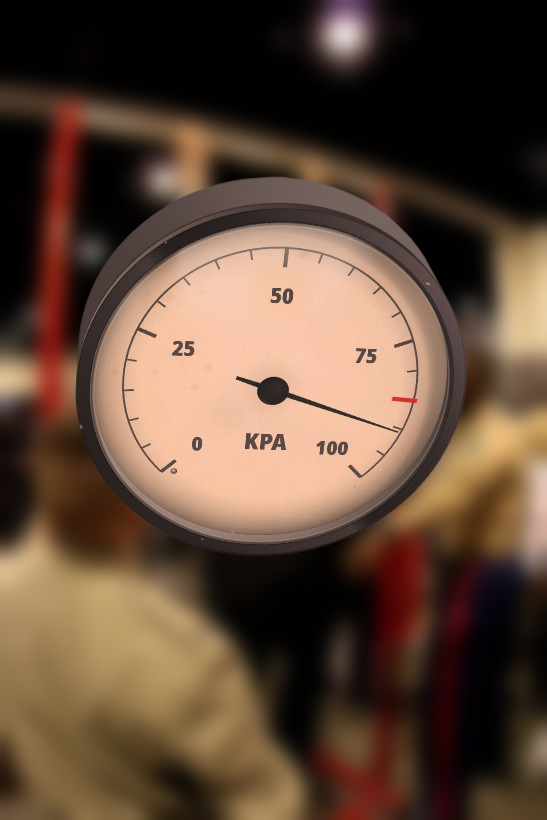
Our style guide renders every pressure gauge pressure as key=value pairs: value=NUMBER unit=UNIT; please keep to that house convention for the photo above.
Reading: value=90 unit=kPa
